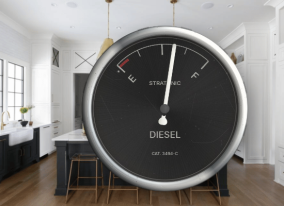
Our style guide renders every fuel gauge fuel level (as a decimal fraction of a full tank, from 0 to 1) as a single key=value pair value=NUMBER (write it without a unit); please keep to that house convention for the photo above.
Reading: value=0.625
